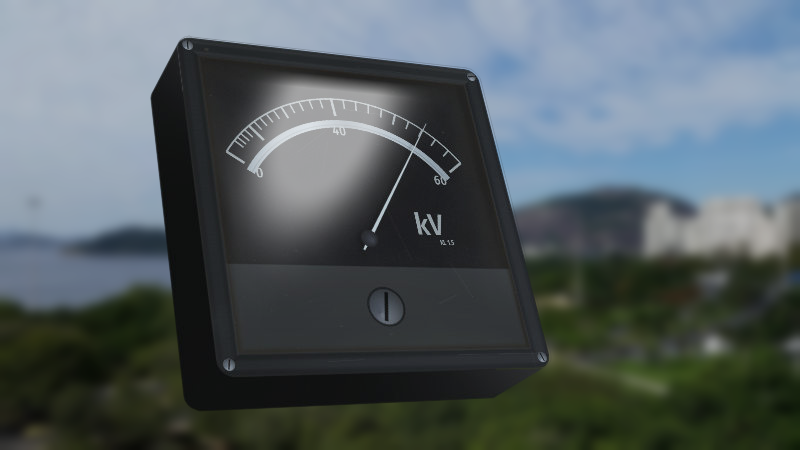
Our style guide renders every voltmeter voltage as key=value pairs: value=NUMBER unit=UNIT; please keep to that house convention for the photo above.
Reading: value=54 unit=kV
